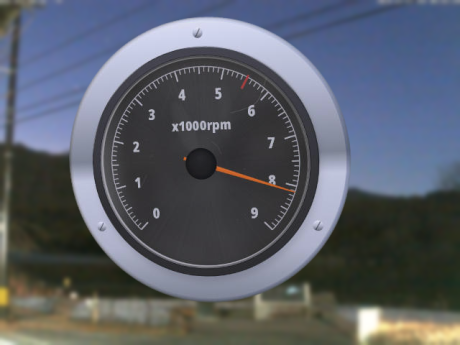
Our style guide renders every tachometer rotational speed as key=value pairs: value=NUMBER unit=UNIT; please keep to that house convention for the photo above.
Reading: value=8100 unit=rpm
